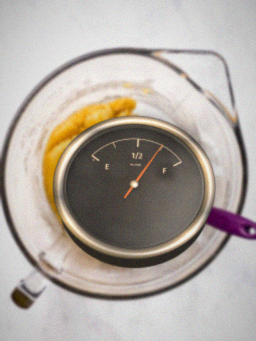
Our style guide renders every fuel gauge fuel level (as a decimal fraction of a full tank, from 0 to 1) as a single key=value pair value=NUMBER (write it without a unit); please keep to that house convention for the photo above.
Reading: value=0.75
